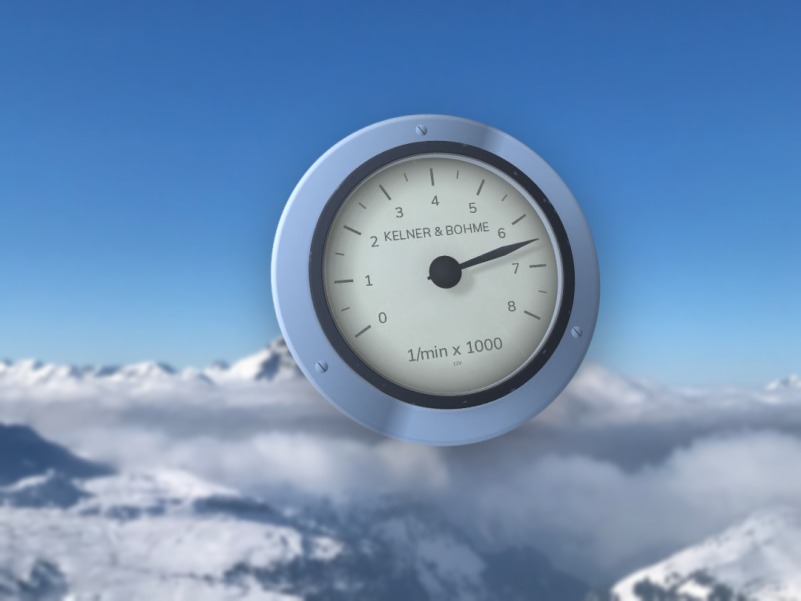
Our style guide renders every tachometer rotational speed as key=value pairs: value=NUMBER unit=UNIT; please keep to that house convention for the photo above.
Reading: value=6500 unit=rpm
